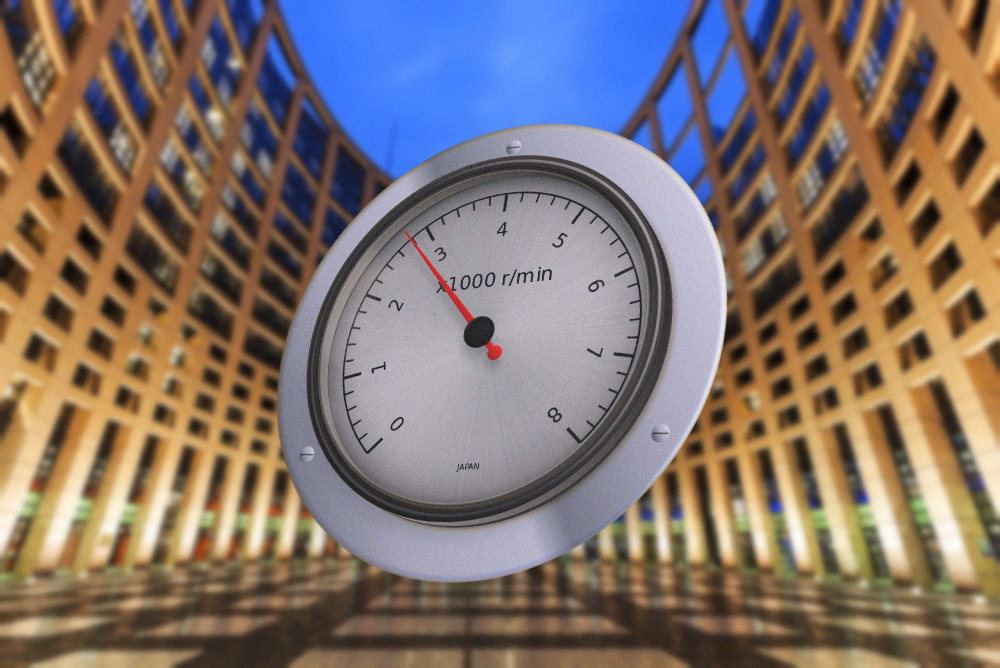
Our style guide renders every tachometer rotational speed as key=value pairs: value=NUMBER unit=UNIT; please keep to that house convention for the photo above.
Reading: value=2800 unit=rpm
